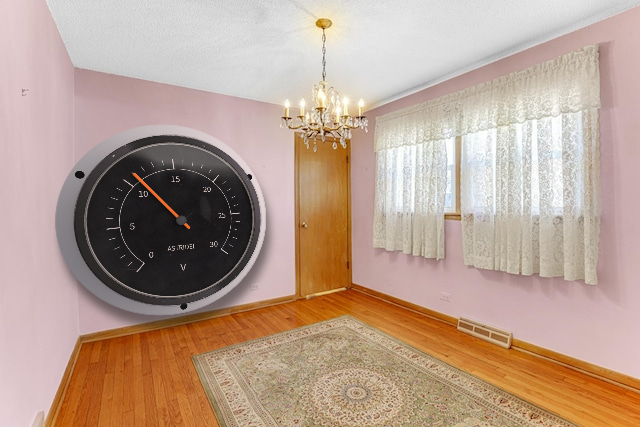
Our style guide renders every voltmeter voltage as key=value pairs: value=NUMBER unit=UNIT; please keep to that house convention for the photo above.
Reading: value=11 unit=V
